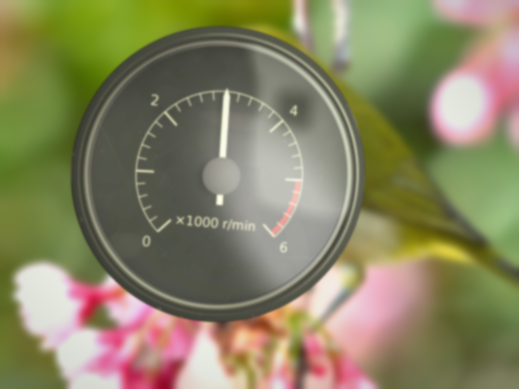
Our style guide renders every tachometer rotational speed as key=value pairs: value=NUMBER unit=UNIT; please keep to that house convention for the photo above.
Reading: value=3000 unit=rpm
